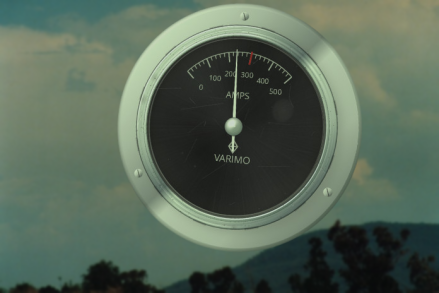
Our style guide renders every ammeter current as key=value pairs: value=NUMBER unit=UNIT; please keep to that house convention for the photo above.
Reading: value=240 unit=A
